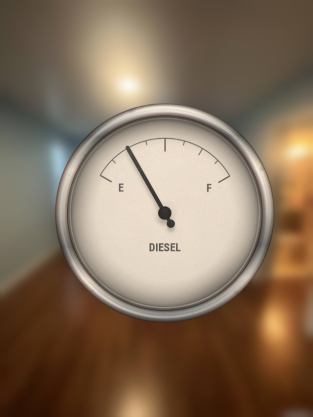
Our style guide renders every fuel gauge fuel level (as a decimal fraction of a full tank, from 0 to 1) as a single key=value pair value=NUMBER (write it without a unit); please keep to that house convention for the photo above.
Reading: value=0.25
